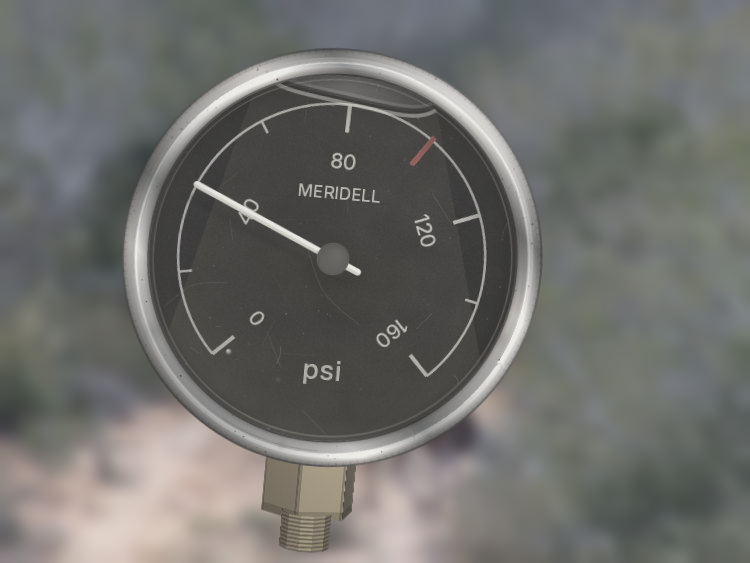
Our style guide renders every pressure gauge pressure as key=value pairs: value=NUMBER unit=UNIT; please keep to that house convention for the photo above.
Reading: value=40 unit=psi
